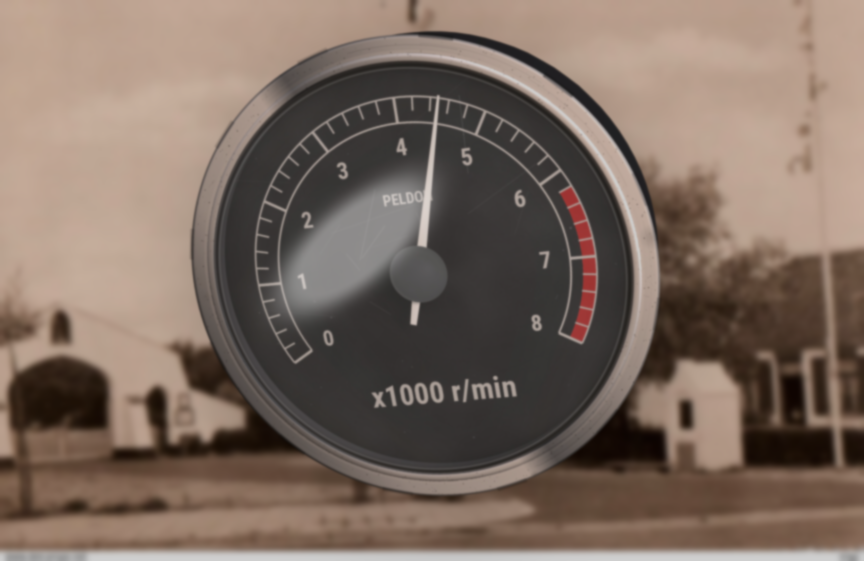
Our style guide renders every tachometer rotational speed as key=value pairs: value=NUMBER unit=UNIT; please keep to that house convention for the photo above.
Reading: value=4500 unit=rpm
